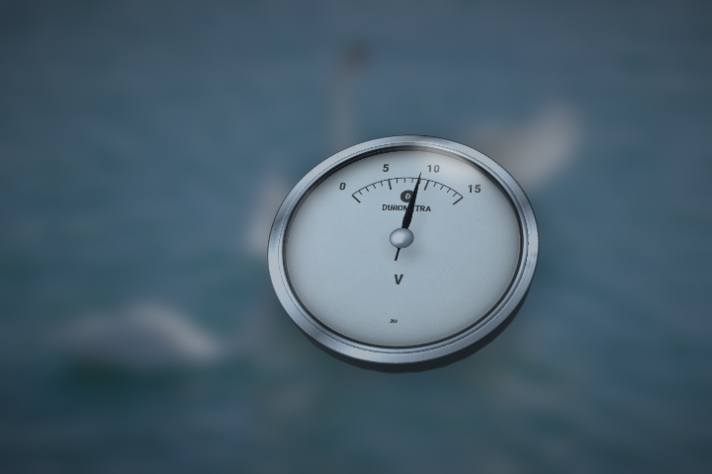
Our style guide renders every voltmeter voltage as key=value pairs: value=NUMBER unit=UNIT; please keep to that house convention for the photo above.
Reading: value=9 unit=V
